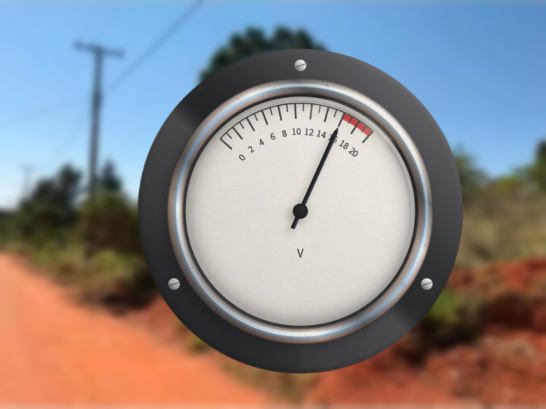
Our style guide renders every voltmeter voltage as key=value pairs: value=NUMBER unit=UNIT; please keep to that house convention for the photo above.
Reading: value=16 unit=V
